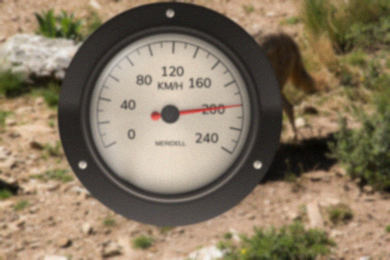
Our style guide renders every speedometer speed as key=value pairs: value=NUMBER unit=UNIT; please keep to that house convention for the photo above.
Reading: value=200 unit=km/h
